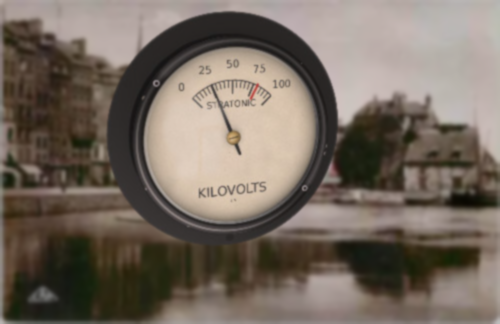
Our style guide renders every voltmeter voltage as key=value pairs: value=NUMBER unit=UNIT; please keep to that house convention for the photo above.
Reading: value=25 unit=kV
